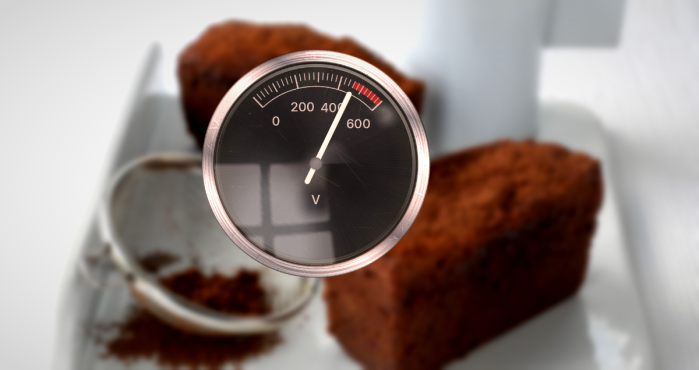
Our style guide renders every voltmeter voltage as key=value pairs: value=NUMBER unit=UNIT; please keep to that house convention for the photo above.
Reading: value=460 unit=V
